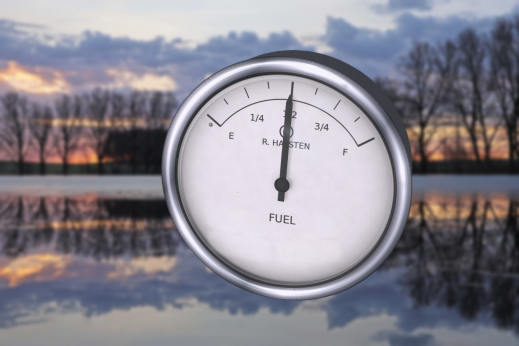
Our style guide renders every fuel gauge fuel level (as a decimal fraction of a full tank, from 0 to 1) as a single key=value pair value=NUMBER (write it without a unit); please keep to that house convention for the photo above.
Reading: value=0.5
